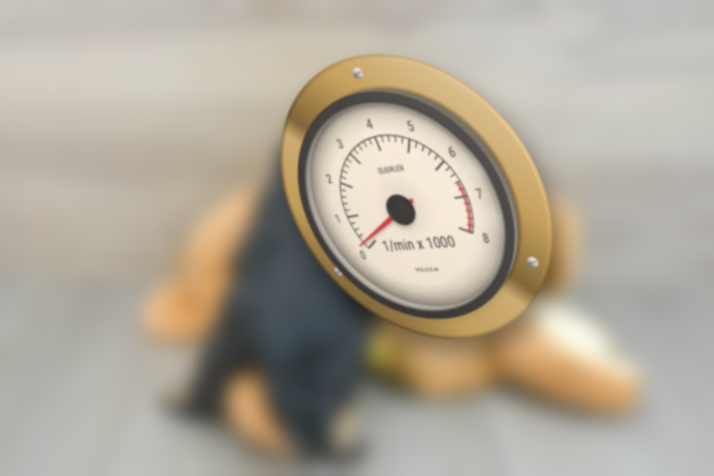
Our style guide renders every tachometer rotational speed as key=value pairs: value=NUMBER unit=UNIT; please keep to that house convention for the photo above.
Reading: value=200 unit=rpm
